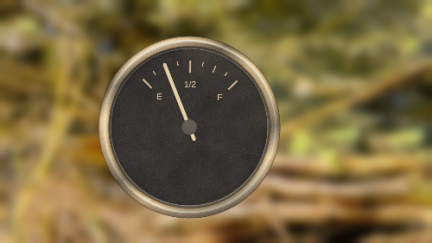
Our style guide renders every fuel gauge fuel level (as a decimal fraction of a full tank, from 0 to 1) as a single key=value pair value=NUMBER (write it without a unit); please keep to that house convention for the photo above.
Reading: value=0.25
